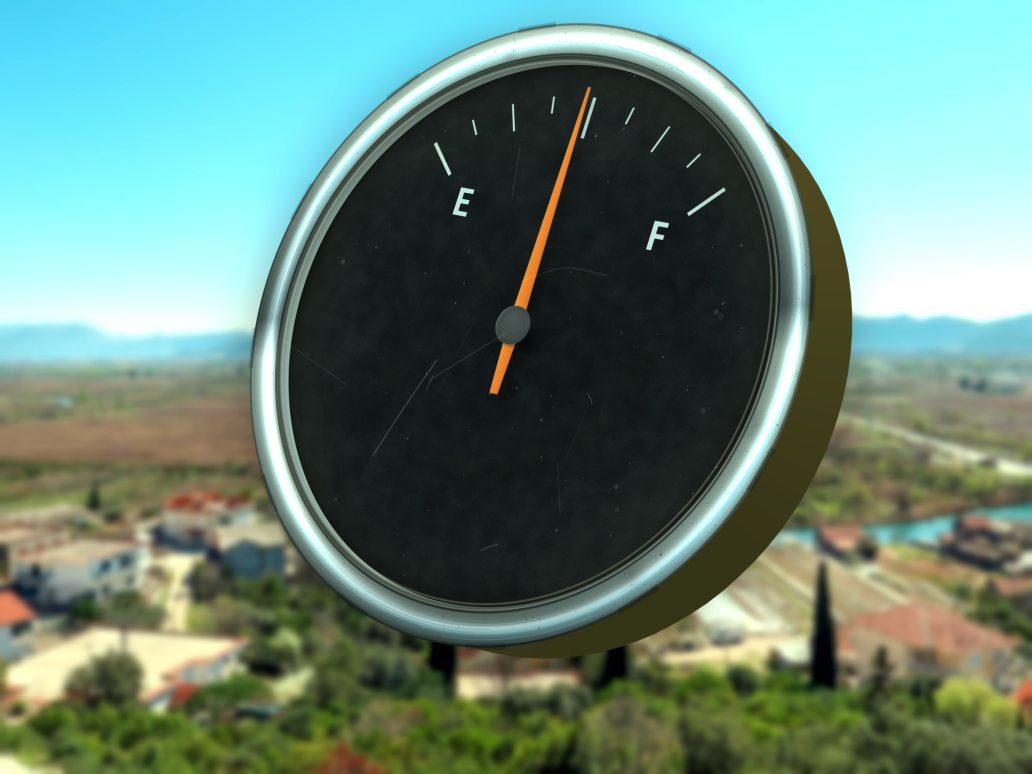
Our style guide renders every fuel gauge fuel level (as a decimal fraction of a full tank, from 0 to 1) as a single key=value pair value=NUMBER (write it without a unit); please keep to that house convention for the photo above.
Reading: value=0.5
